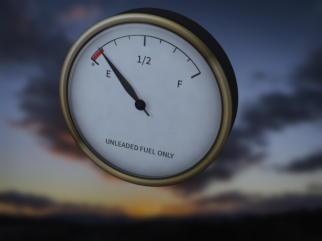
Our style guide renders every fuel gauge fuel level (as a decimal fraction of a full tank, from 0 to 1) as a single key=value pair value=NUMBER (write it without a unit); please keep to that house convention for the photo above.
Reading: value=0.125
